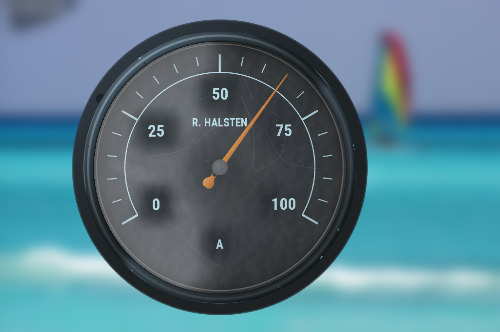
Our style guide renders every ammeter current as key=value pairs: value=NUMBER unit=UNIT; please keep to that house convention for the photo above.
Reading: value=65 unit=A
